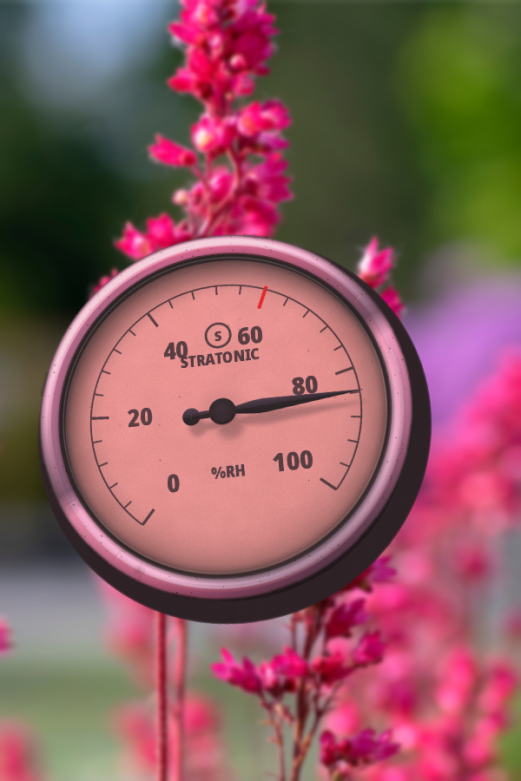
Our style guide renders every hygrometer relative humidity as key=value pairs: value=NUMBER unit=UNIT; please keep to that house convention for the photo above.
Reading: value=84 unit=%
